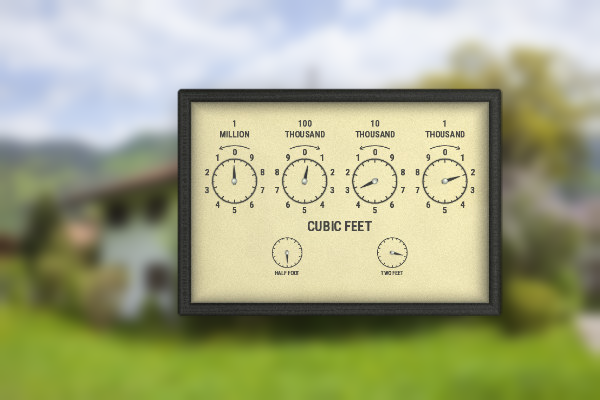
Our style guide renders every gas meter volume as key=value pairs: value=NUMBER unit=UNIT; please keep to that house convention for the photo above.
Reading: value=3200 unit=ft³
